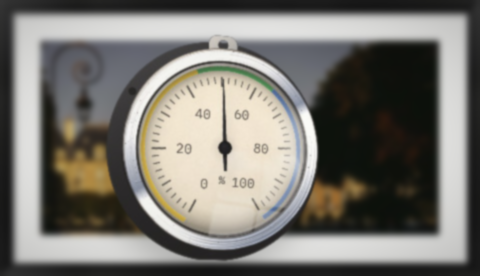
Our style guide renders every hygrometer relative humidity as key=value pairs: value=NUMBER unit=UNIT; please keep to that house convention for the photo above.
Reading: value=50 unit=%
